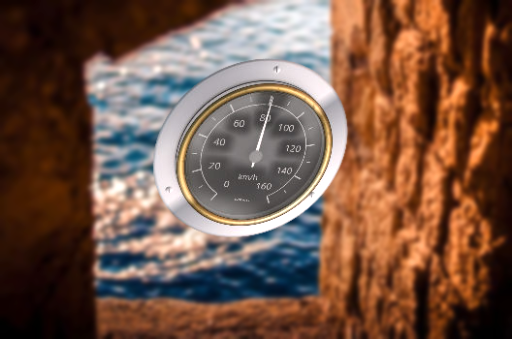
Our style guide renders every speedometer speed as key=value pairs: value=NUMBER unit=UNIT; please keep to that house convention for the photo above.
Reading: value=80 unit=km/h
